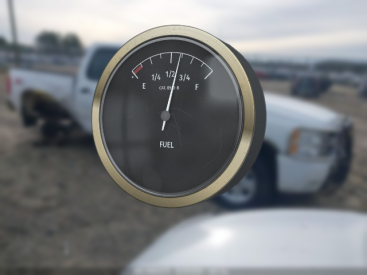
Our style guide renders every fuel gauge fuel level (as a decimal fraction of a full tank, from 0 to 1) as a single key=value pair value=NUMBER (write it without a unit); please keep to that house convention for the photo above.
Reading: value=0.625
